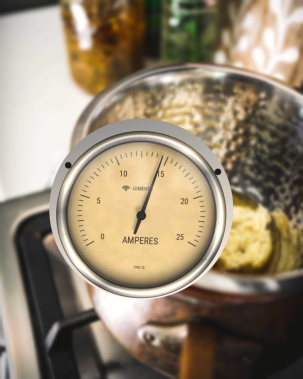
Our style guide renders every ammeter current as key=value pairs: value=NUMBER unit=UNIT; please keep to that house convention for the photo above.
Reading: value=14.5 unit=A
